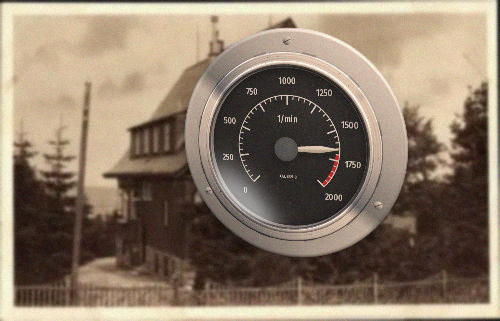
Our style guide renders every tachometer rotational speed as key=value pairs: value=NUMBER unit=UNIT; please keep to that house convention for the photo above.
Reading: value=1650 unit=rpm
